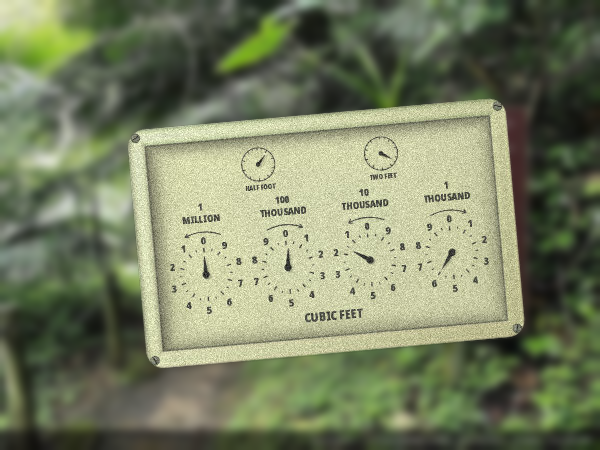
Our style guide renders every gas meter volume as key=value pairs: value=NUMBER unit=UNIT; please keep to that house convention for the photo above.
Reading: value=1600 unit=ft³
